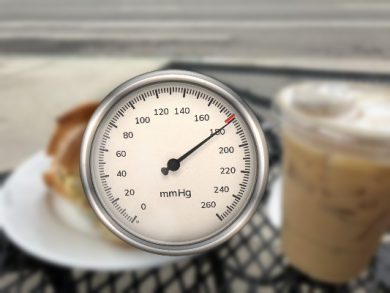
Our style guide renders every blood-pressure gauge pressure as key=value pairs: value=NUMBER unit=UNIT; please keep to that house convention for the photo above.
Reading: value=180 unit=mmHg
